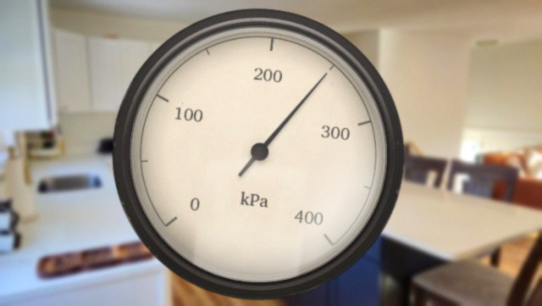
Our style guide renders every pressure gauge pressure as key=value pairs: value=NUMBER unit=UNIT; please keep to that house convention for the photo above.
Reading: value=250 unit=kPa
